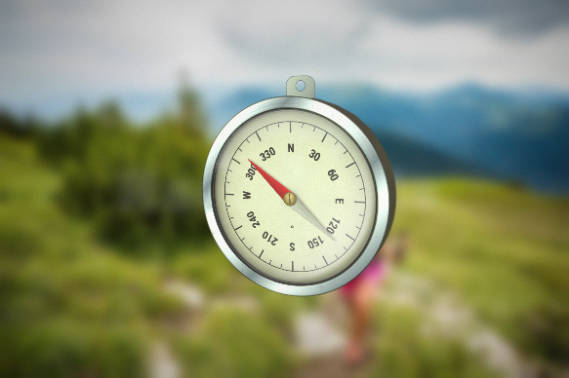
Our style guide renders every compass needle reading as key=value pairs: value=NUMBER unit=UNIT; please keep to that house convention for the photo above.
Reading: value=310 unit=°
